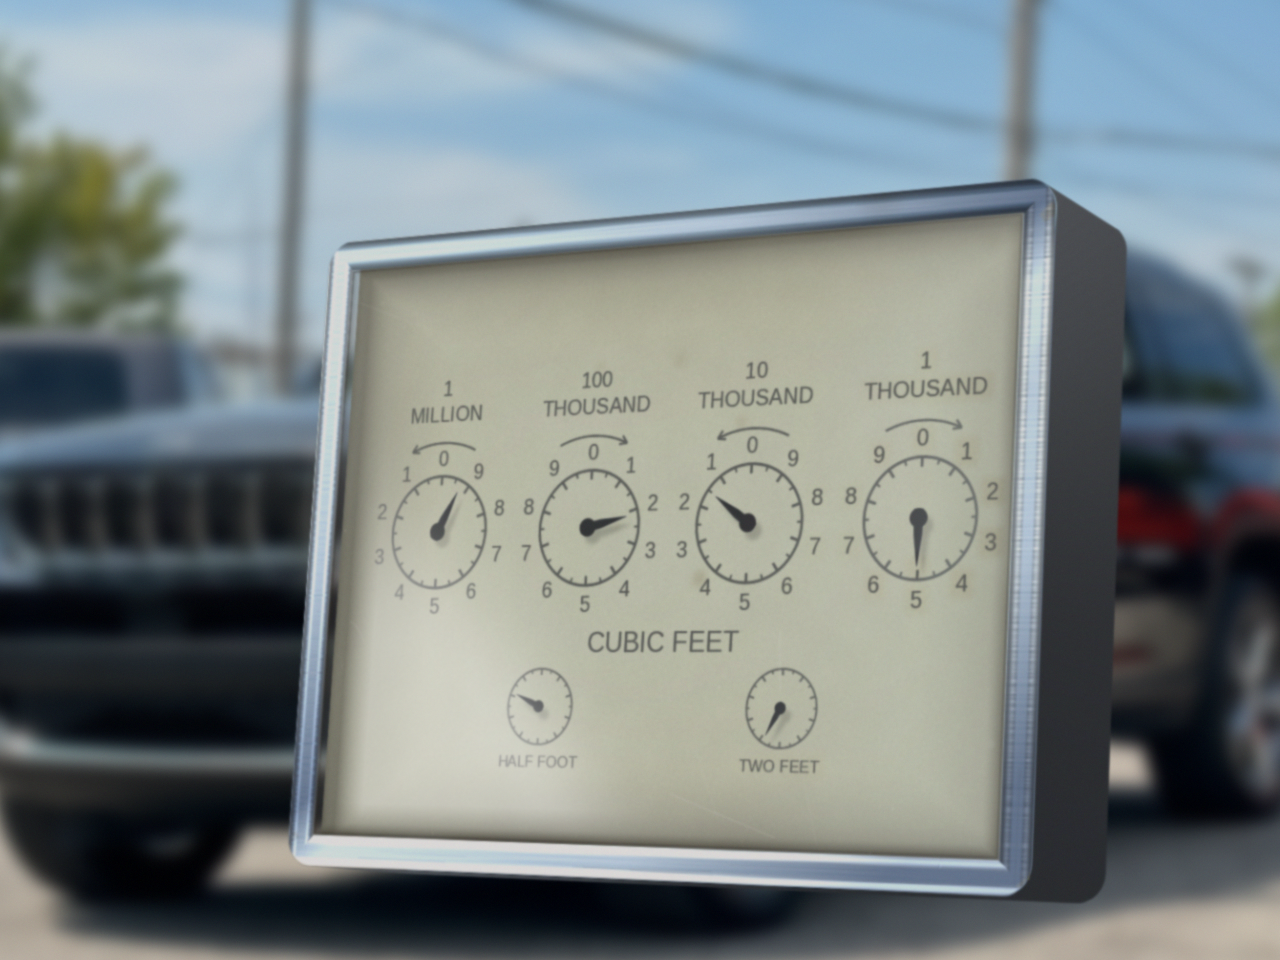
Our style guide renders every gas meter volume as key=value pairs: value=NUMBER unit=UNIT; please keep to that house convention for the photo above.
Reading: value=921500 unit=ft³
